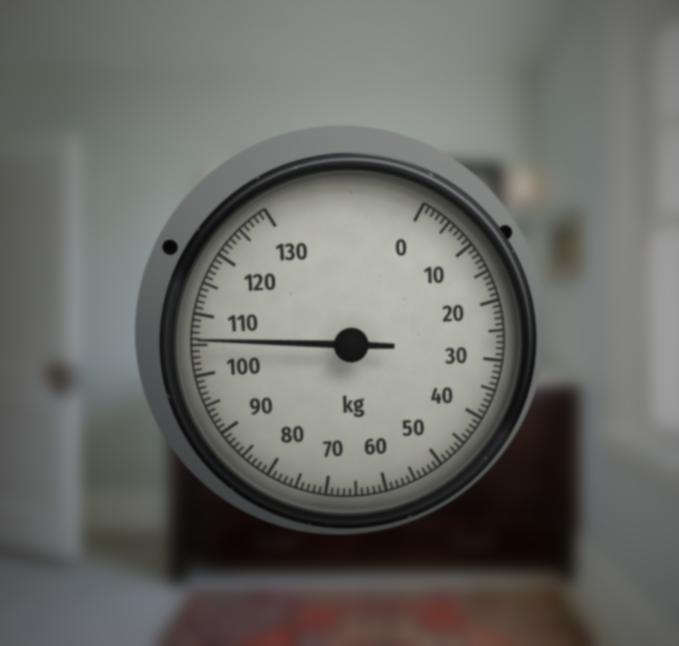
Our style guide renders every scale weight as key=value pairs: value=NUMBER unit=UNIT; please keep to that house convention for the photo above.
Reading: value=106 unit=kg
